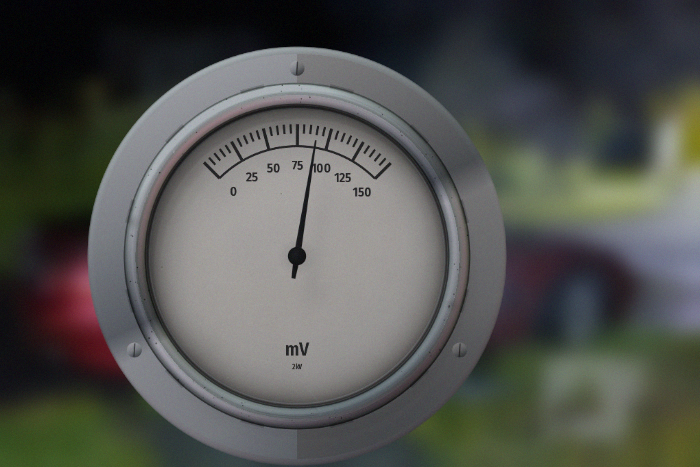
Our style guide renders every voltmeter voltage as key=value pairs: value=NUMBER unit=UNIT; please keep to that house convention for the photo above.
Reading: value=90 unit=mV
